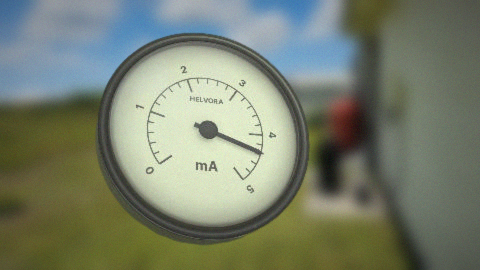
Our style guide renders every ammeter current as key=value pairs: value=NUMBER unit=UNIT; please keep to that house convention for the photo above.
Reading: value=4.4 unit=mA
